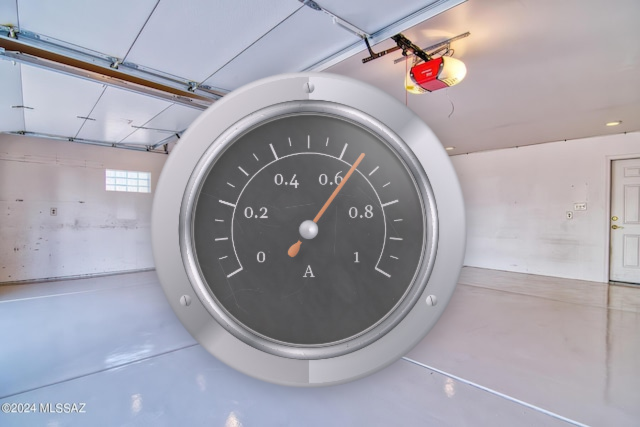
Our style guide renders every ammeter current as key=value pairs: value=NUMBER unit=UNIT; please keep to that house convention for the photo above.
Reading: value=0.65 unit=A
